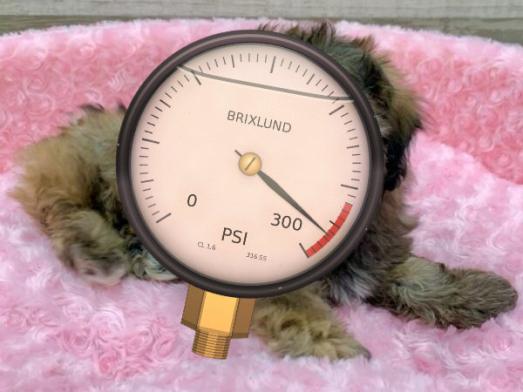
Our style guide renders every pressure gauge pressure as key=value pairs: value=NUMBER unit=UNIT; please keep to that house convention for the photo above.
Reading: value=282.5 unit=psi
